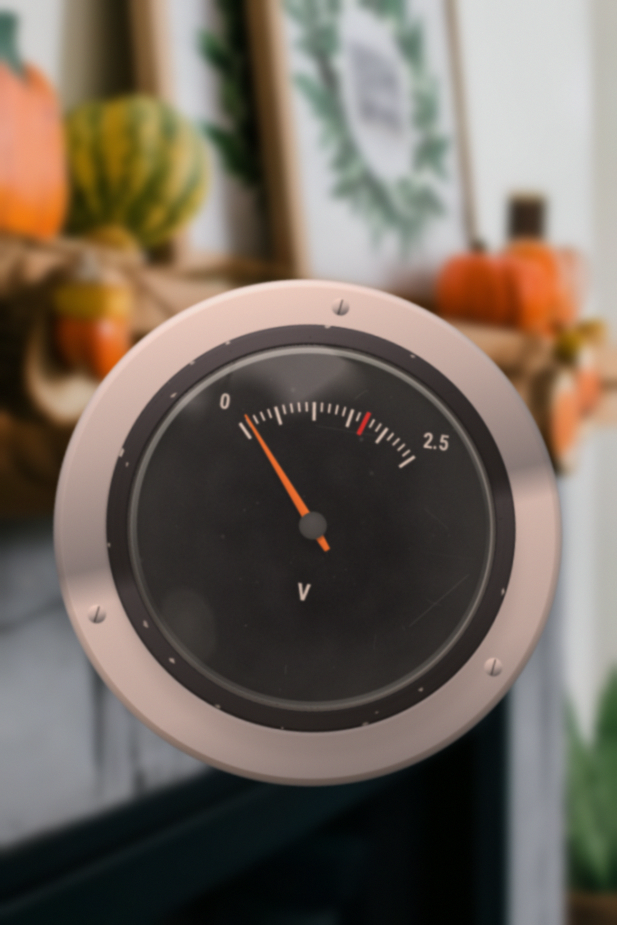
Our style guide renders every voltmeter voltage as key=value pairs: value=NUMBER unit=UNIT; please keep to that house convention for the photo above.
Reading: value=0.1 unit=V
